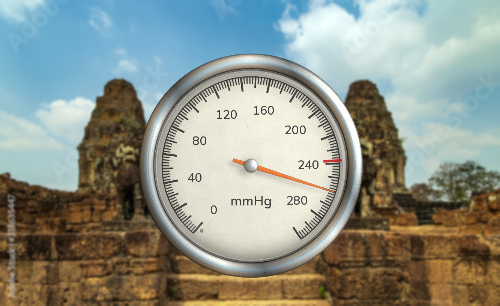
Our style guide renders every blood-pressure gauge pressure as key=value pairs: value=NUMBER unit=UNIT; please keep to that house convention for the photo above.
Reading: value=260 unit=mmHg
